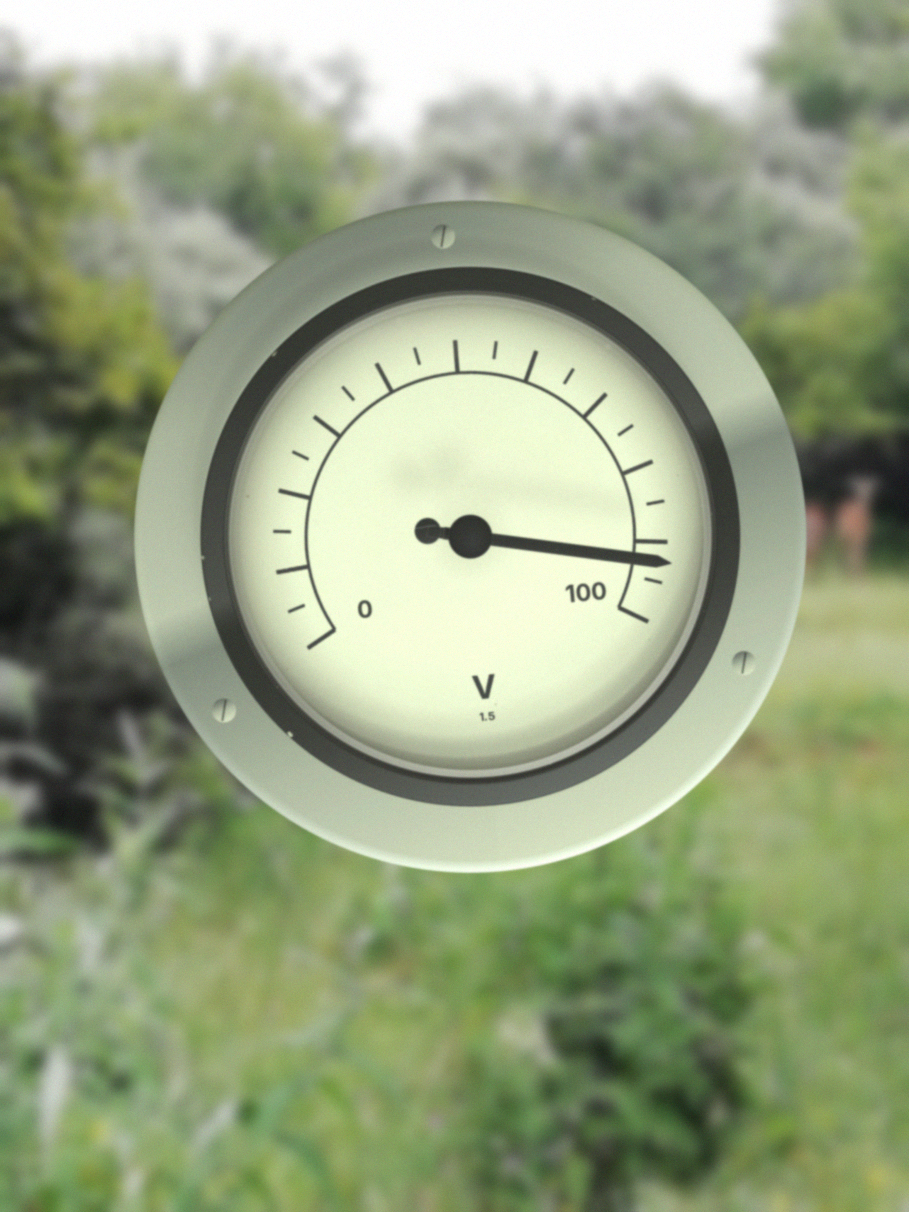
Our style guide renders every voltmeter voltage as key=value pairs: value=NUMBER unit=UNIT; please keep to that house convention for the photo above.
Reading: value=92.5 unit=V
